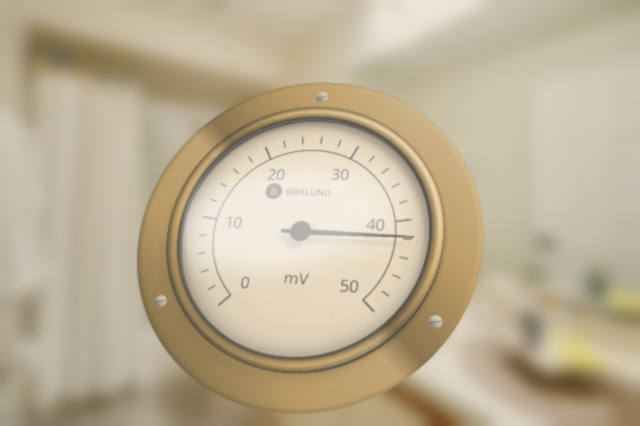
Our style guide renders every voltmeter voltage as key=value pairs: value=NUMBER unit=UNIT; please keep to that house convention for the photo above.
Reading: value=42 unit=mV
